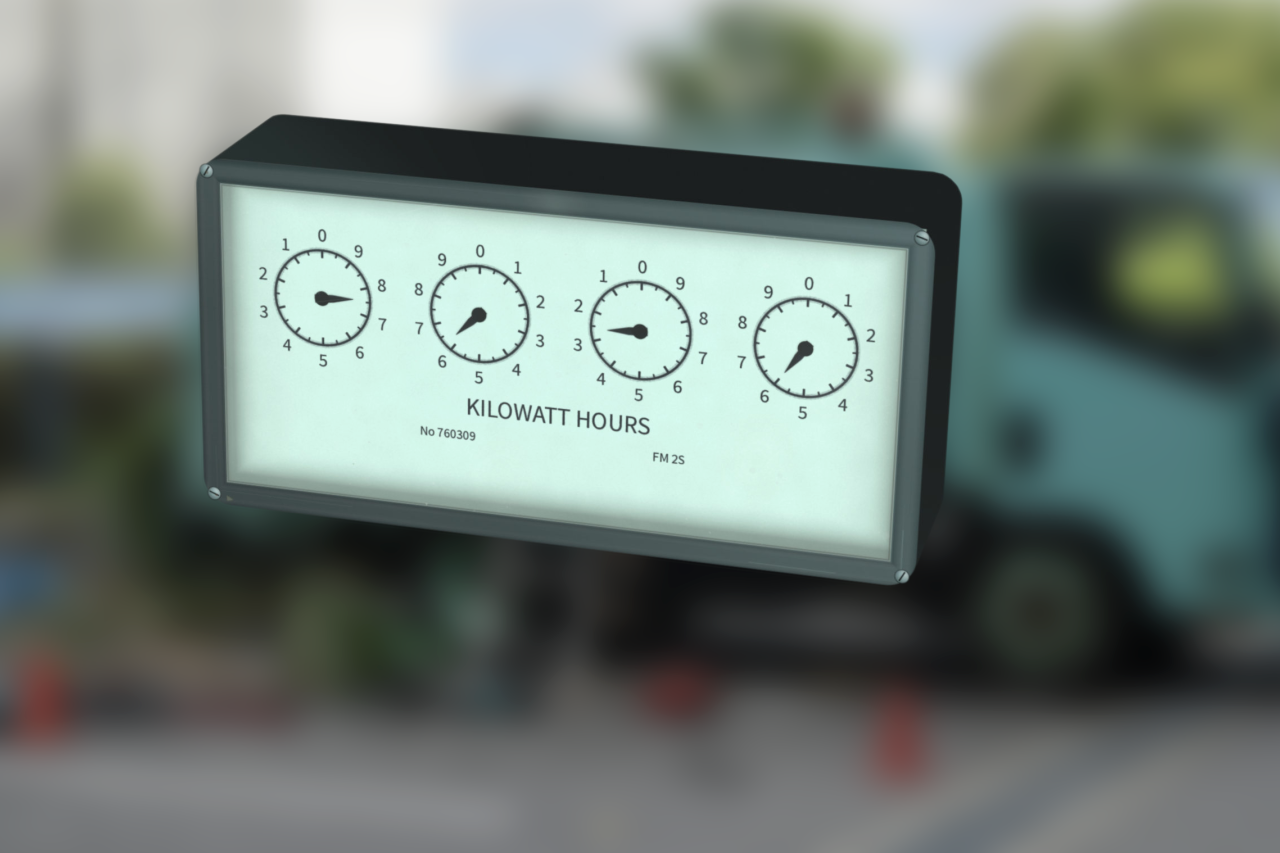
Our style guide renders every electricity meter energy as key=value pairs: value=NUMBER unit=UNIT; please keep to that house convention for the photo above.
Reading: value=7626 unit=kWh
